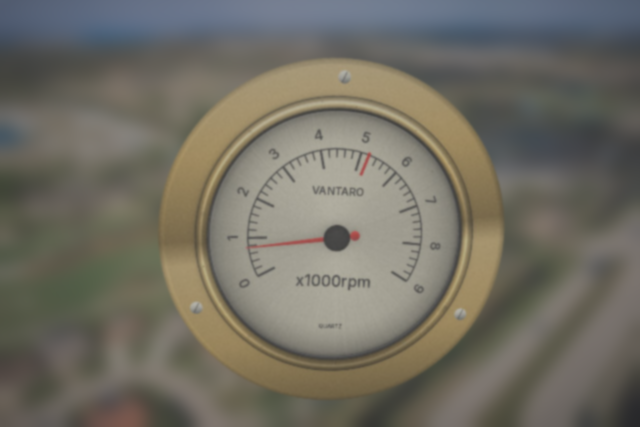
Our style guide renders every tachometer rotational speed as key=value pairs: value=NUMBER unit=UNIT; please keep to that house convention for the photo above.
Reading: value=800 unit=rpm
